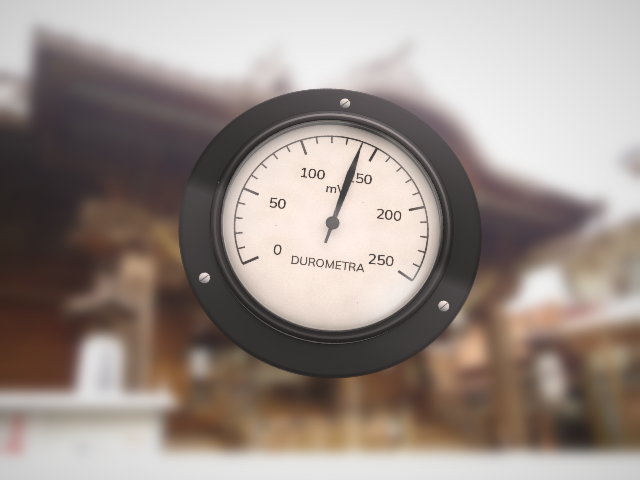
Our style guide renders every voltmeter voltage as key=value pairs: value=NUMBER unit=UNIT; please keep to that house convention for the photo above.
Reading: value=140 unit=mV
